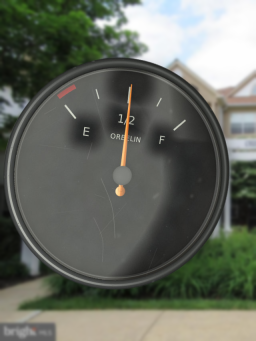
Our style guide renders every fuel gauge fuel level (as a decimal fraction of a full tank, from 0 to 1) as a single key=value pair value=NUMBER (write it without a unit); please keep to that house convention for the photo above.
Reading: value=0.5
